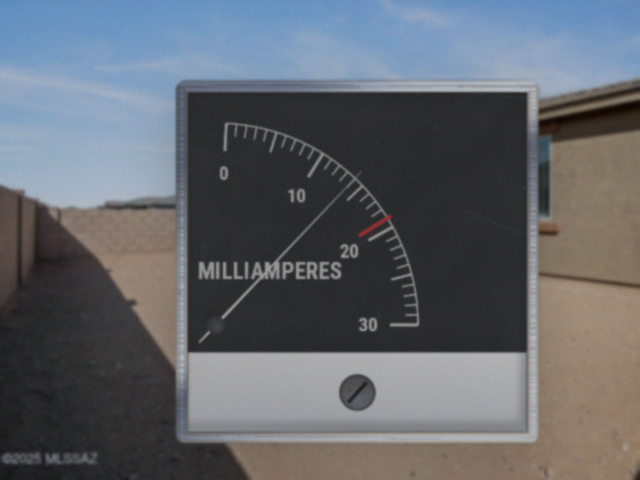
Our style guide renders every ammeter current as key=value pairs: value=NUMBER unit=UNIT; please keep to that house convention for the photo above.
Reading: value=14 unit=mA
